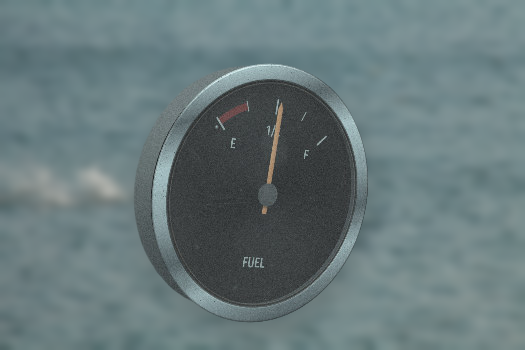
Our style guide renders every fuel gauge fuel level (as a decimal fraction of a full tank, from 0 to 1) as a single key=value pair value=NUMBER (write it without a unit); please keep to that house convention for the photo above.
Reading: value=0.5
